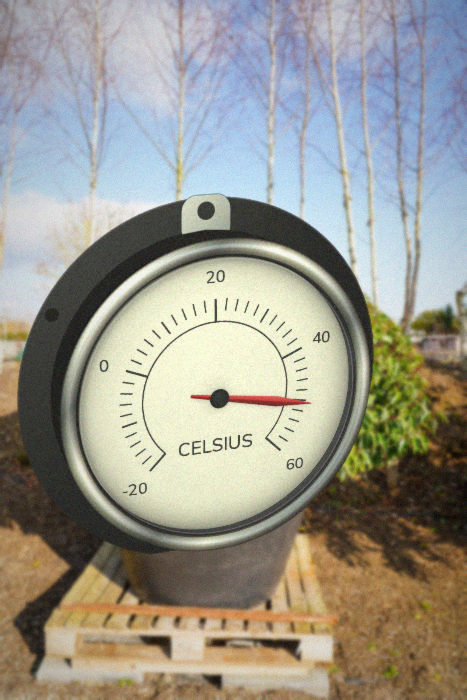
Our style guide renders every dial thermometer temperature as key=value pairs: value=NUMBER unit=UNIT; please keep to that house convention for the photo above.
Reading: value=50 unit=°C
